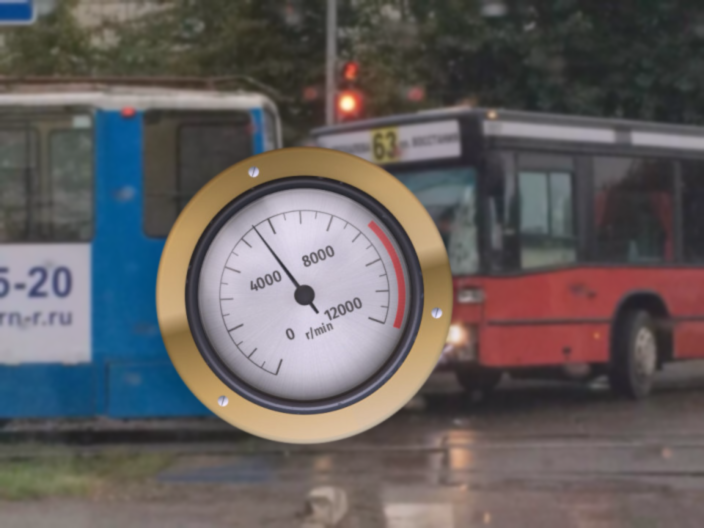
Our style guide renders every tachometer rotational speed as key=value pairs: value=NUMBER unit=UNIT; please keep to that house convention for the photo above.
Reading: value=5500 unit=rpm
